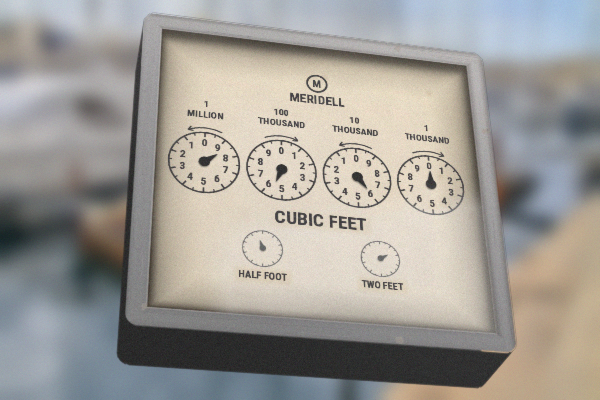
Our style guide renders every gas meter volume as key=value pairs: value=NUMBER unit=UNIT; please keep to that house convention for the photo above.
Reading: value=856000 unit=ft³
